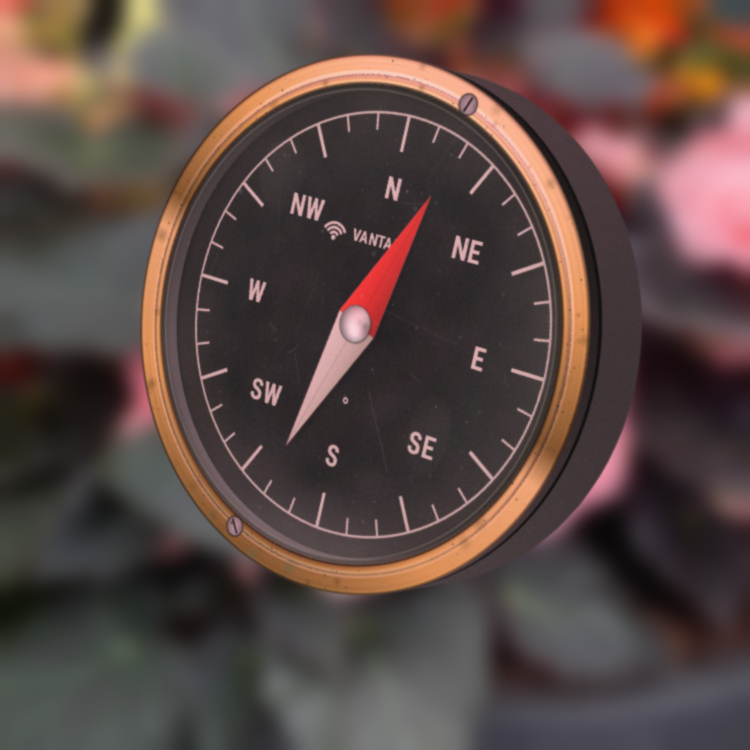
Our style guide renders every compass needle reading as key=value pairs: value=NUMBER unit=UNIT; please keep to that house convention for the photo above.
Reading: value=20 unit=°
